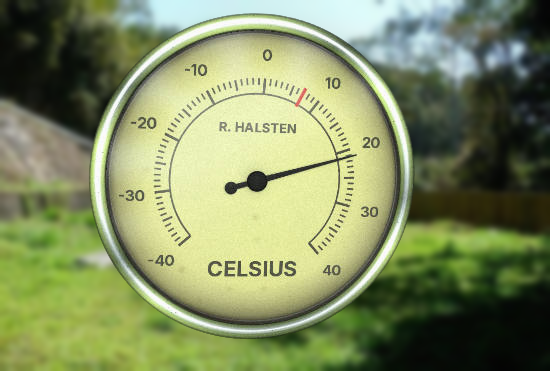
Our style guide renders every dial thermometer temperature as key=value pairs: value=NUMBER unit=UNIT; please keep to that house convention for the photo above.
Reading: value=21 unit=°C
